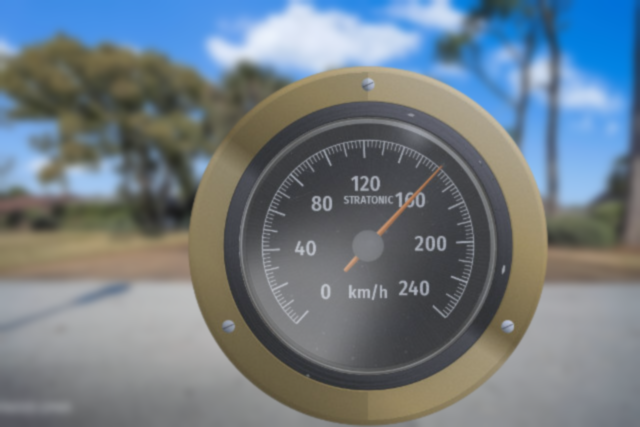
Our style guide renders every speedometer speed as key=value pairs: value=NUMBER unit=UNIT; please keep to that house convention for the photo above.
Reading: value=160 unit=km/h
